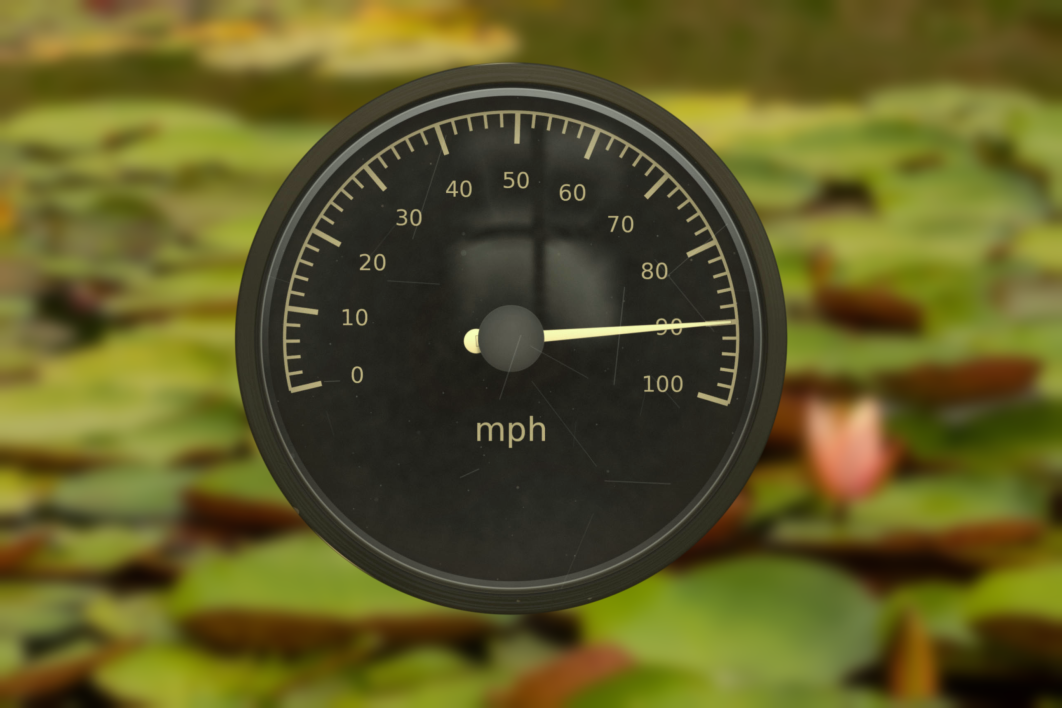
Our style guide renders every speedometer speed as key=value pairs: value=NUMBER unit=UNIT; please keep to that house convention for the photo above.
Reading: value=90 unit=mph
